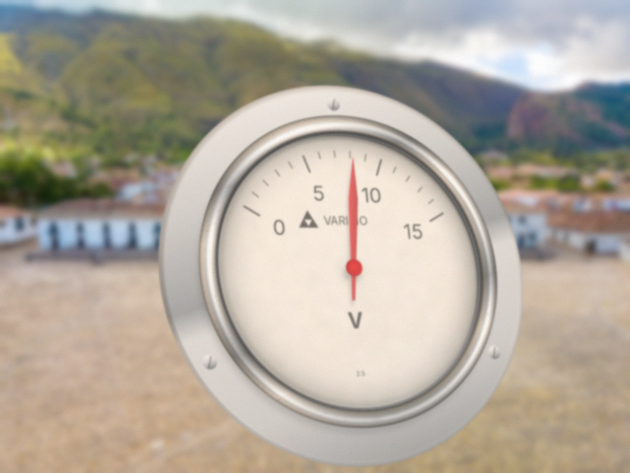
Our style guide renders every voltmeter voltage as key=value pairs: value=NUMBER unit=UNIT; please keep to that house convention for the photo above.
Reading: value=8 unit=V
